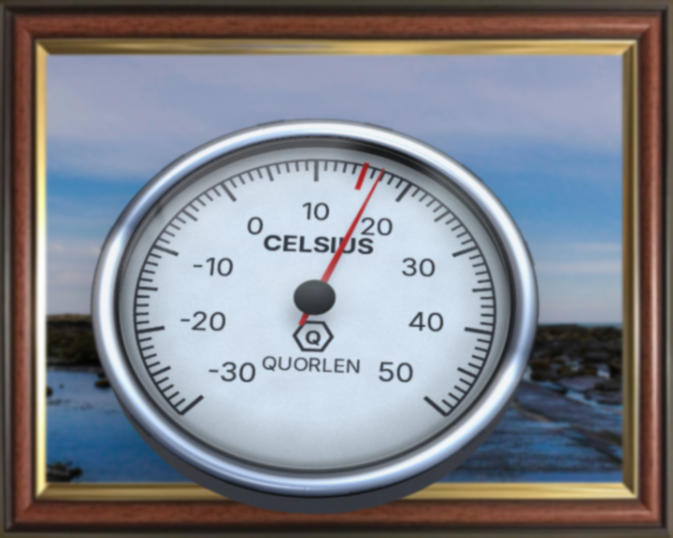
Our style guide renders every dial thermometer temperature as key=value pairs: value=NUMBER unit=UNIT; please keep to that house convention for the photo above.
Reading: value=17 unit=°C
